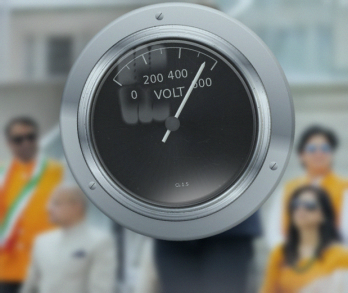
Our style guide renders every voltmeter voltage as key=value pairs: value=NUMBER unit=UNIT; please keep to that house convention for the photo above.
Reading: value=550 unit=V
